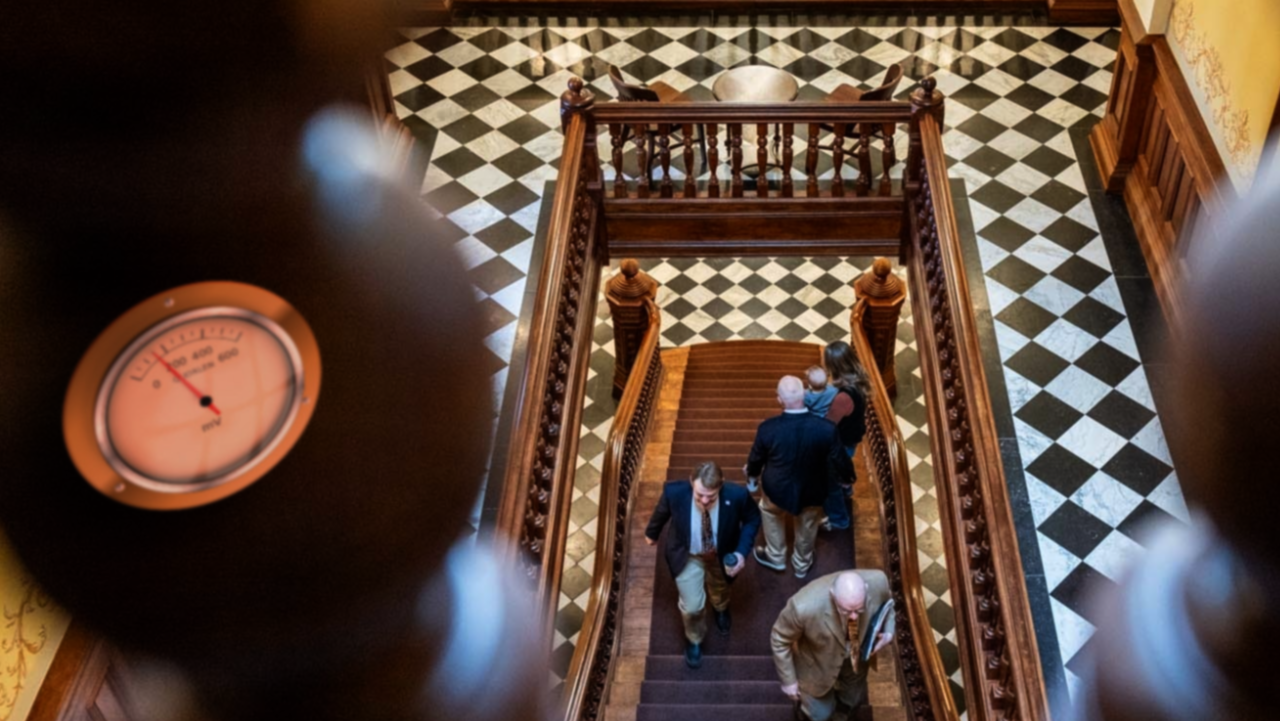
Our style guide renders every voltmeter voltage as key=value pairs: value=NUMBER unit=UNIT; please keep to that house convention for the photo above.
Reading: value=150 unit=mV
